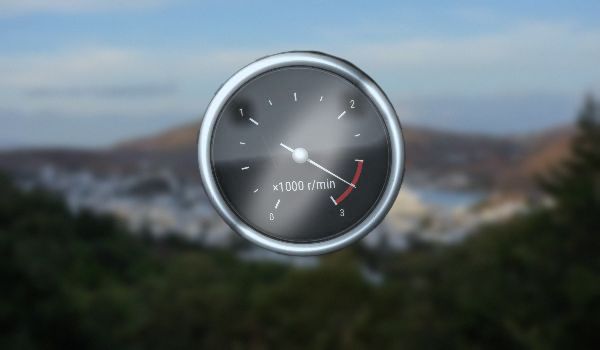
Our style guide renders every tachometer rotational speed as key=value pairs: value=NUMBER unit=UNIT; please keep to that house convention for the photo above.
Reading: value=2750 unit=rpm
